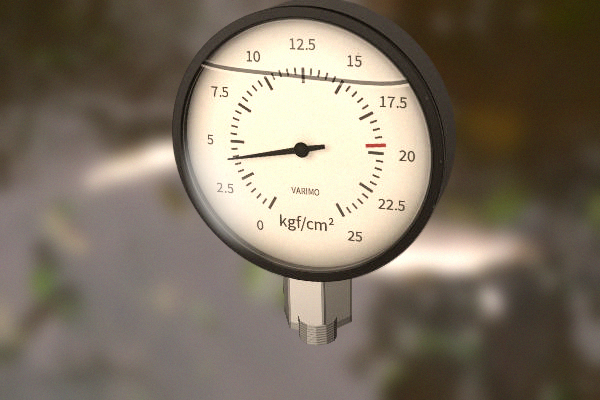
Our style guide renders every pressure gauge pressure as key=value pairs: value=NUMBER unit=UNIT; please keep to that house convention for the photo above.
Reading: value=4 unit=kg/cm²
